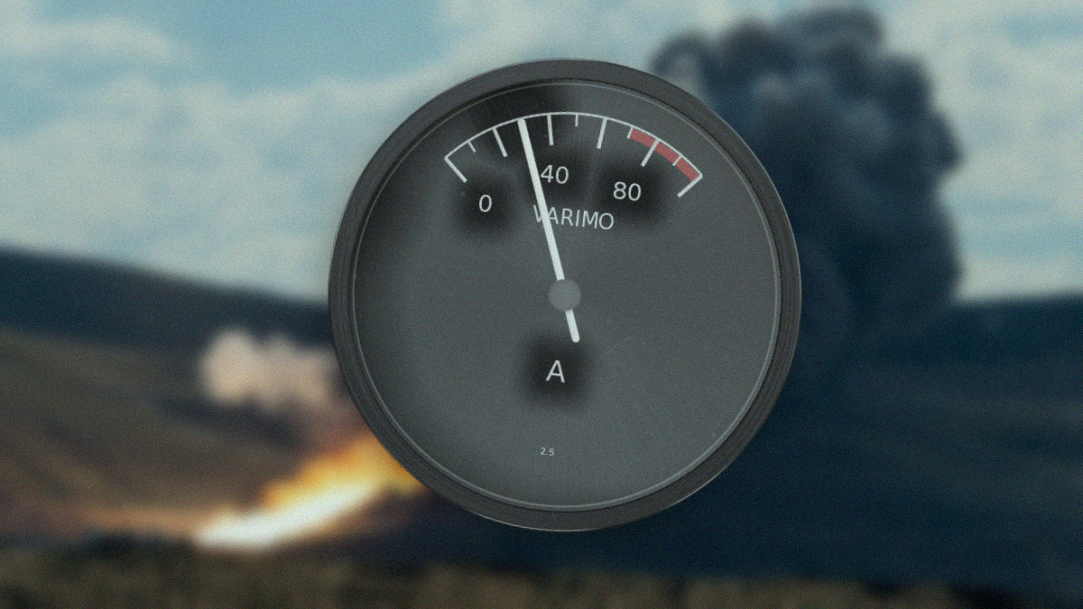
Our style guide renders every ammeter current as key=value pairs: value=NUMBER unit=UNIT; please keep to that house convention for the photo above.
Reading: value=30 unit=A
